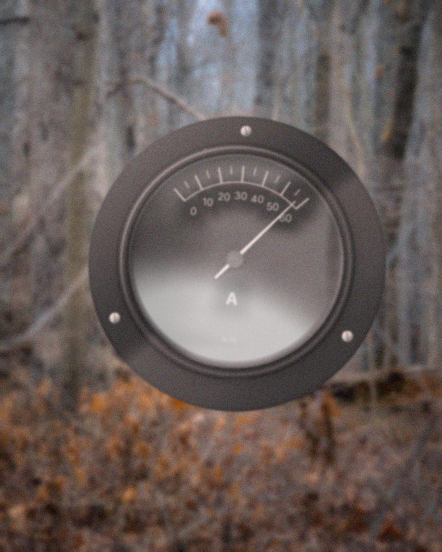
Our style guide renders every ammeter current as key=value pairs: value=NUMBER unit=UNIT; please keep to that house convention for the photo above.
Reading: value=57.5 unit=A
